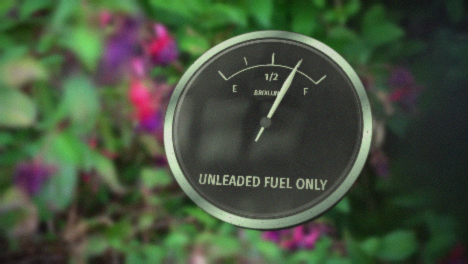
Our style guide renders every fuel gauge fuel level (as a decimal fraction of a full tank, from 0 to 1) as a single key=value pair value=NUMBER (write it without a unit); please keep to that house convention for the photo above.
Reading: value=0.75
